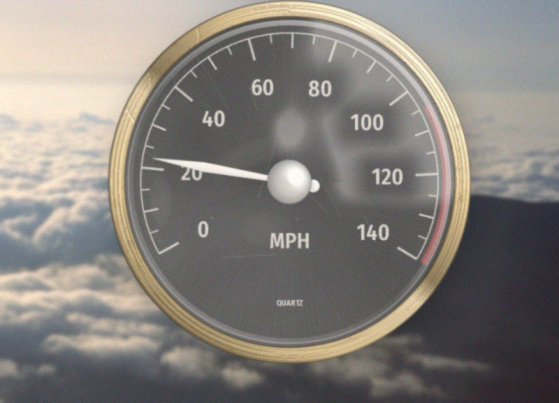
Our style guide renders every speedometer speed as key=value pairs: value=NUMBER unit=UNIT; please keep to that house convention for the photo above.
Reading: value=22.5 unit=mph
